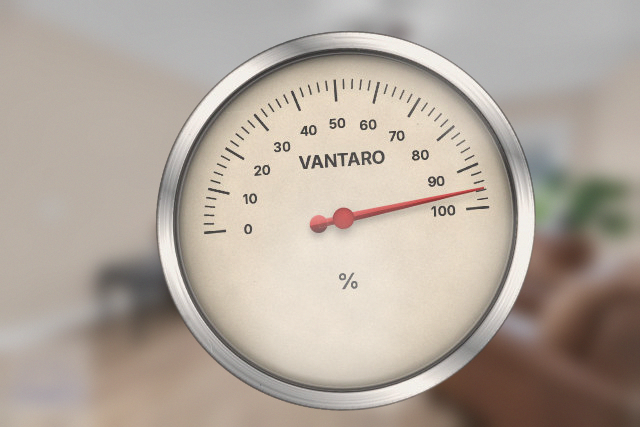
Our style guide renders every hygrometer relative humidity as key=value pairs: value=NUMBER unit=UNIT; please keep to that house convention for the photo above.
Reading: value=96 unit=%
